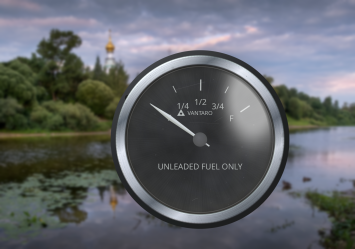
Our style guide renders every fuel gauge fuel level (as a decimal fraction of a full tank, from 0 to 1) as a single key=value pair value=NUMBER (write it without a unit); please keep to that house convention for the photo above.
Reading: value=0
